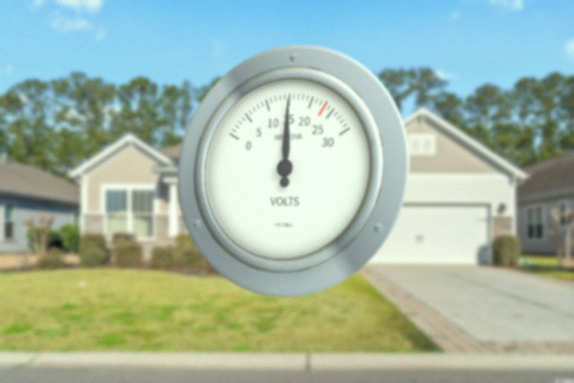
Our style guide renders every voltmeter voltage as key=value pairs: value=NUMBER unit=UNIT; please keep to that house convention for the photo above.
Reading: value=15 unit=V
